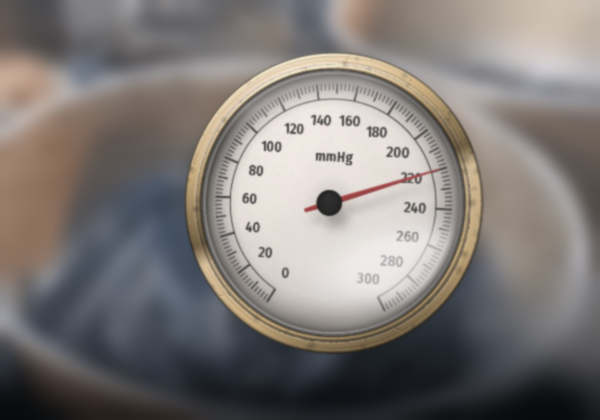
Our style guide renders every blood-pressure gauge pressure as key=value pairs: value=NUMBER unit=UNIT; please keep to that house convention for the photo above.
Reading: value=220 unit=mmHg
